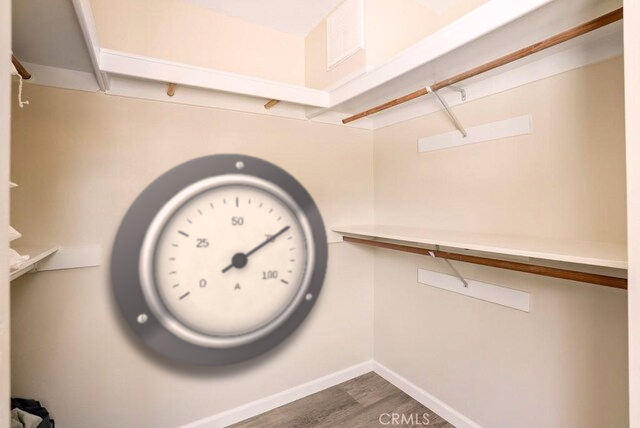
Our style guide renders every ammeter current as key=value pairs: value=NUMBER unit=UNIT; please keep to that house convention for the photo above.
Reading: value=75 unit=A
